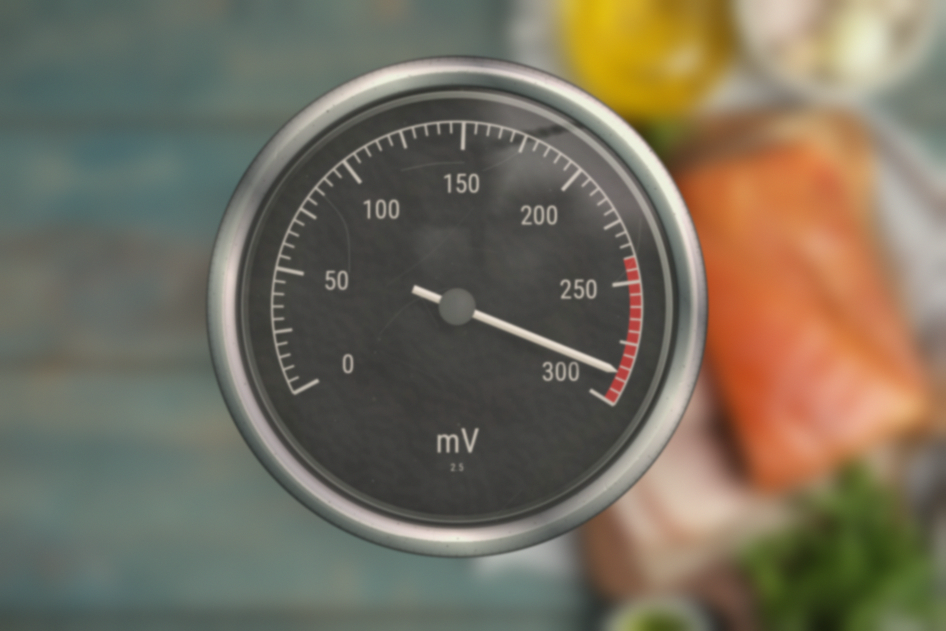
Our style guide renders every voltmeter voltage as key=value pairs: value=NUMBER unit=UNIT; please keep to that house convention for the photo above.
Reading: value=287.5 unit=mV
